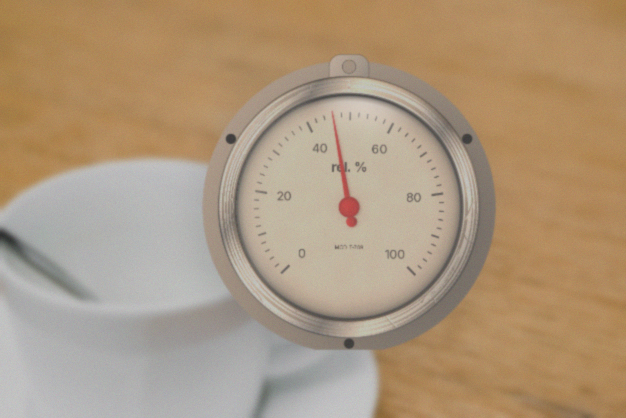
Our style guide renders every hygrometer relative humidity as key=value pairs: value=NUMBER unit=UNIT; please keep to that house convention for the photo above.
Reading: value=46 unit=%
